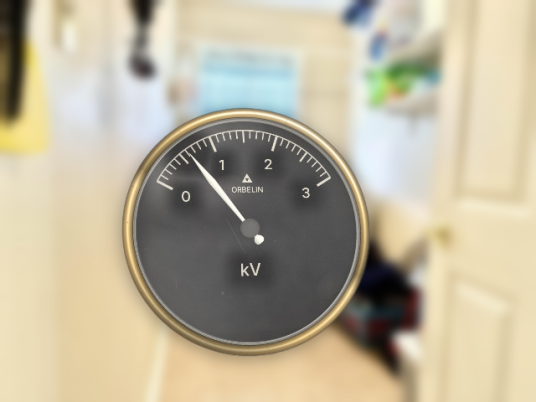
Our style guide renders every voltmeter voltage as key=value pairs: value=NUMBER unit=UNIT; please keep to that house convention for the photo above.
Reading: value=0.6 unit=kV
